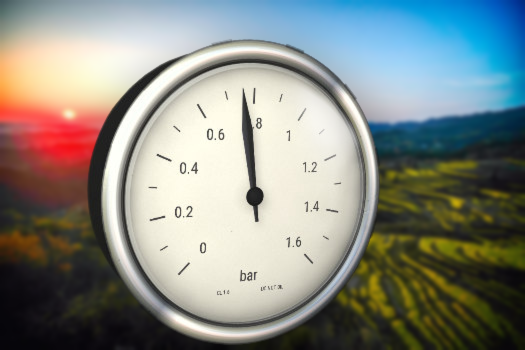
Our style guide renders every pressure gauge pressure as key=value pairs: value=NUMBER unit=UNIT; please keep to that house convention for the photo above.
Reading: value=0.75 unit=bar
